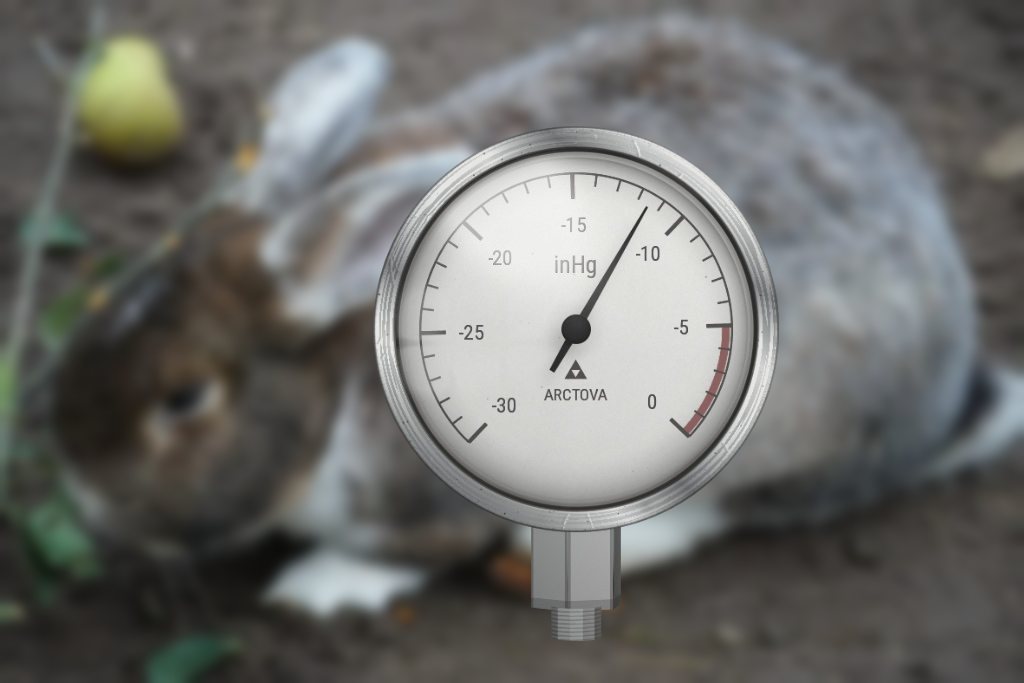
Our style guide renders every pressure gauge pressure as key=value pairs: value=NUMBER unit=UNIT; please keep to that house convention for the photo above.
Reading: value=-11.5 unit=inHg
